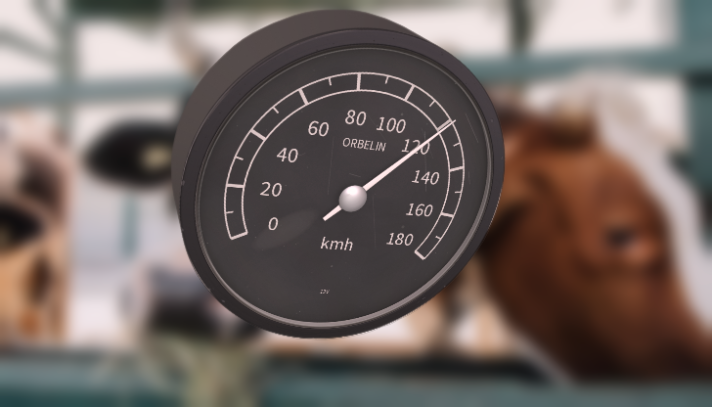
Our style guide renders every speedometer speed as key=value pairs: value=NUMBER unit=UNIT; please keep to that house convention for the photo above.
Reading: value=120 unit=km/h
